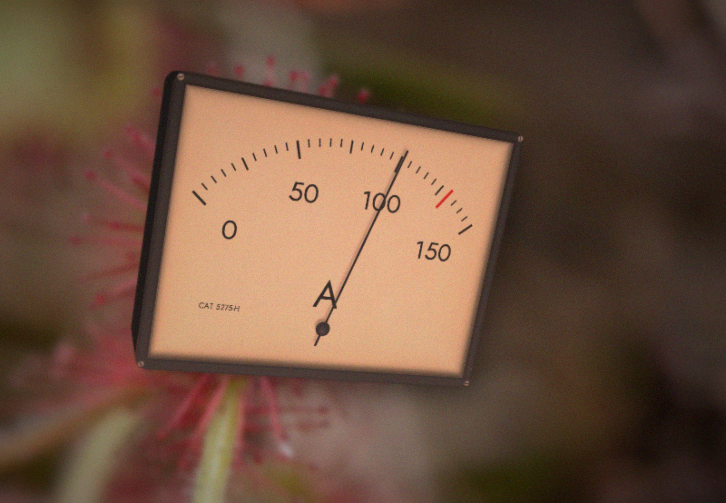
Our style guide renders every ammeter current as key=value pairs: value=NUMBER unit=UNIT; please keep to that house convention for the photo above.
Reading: value=100 unit=A
